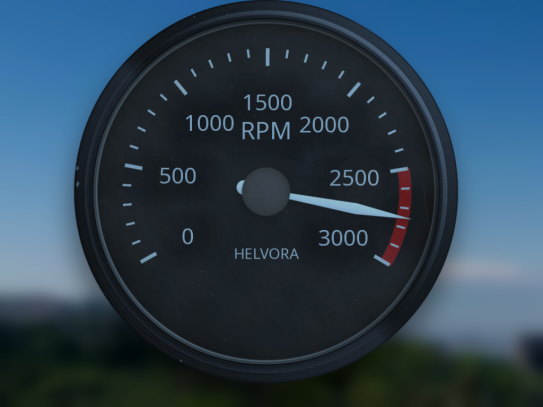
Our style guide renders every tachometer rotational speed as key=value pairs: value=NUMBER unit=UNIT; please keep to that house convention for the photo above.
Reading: value=2750 unit=rpm
